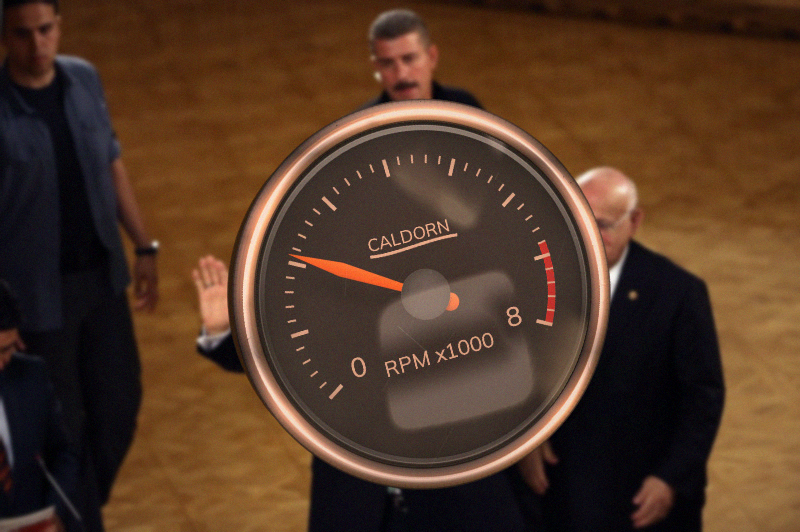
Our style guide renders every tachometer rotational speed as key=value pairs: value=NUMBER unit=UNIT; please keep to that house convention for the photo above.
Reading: value=2100 unit=rpm
